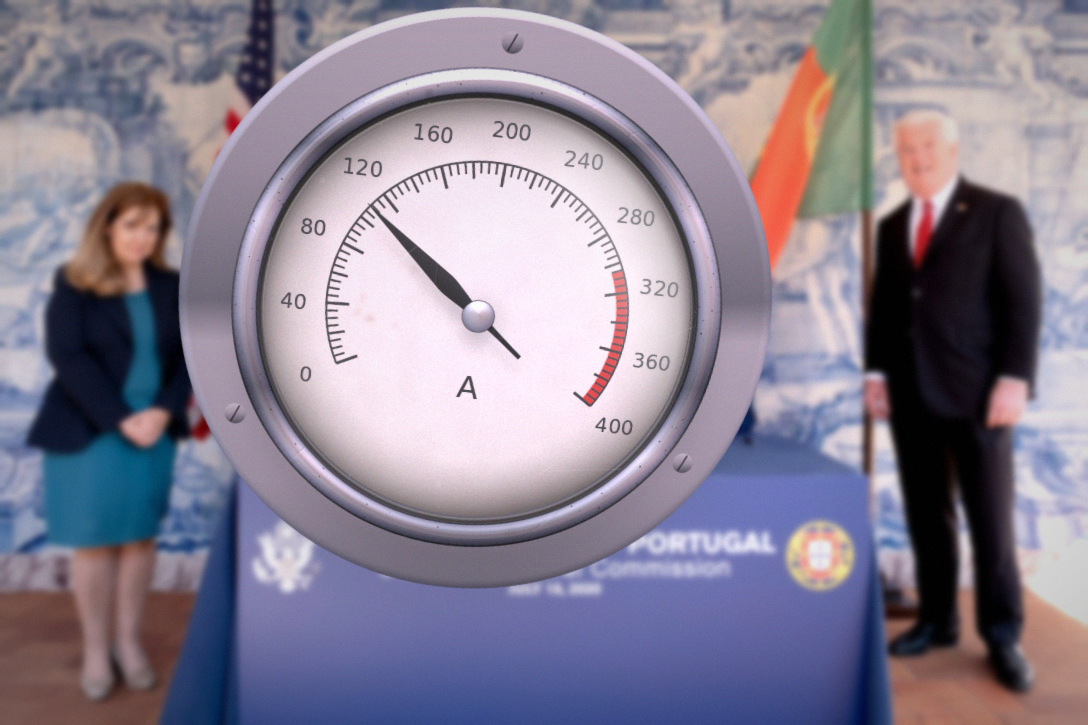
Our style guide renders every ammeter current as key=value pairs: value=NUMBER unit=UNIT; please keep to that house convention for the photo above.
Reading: value=110 unit=A
